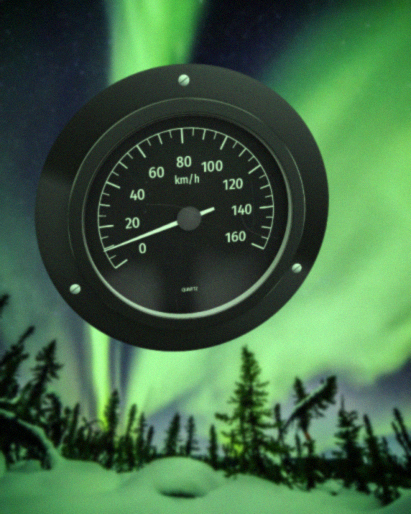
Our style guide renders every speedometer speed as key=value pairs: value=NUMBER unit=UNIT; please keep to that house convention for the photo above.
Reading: value=10 unit=km/h
